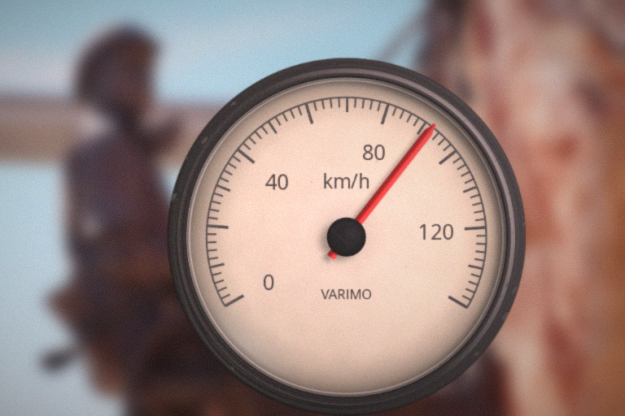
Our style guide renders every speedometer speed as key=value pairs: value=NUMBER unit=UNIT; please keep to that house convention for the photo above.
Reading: value=92 unit=km/h
